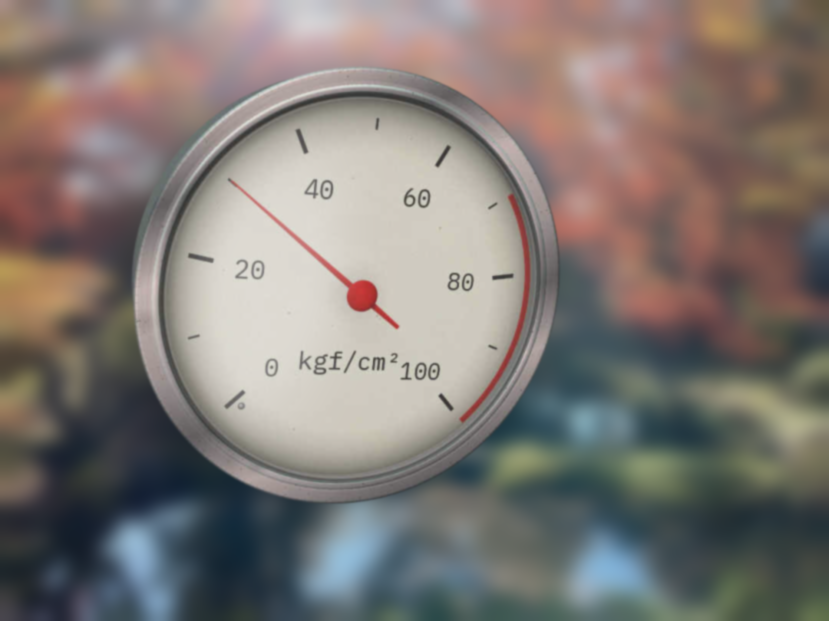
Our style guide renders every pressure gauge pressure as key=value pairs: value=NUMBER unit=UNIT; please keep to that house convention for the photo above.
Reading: value=30 unit=kg/cm²
